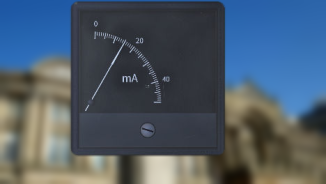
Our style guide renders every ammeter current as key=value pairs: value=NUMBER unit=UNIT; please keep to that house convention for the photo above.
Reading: value=15 unit=mA
